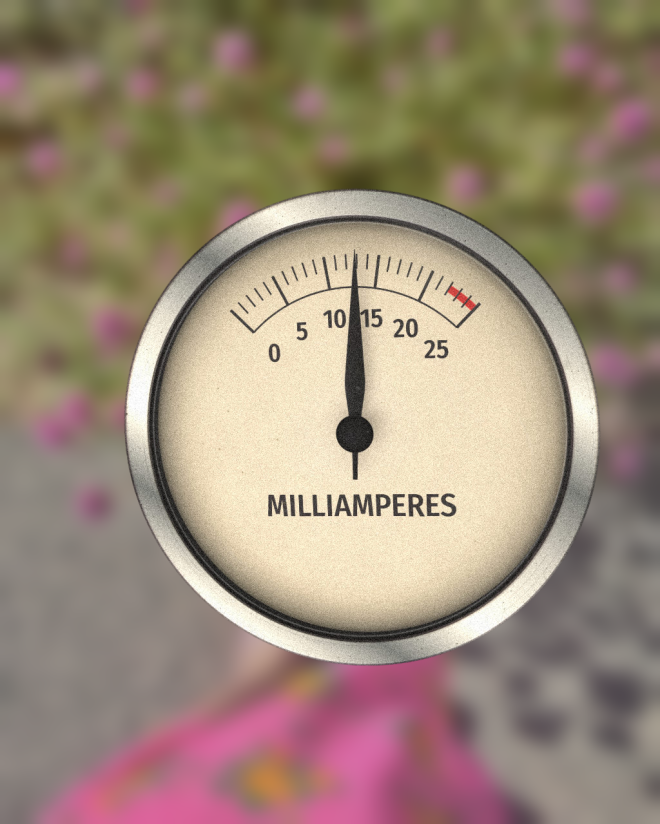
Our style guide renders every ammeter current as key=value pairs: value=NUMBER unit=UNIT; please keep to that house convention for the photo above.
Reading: value=13 unit=mA
